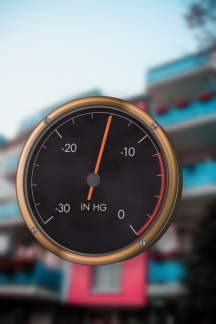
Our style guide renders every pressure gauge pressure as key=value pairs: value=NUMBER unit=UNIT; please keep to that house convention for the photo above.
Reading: value=-14 unit=inHg
